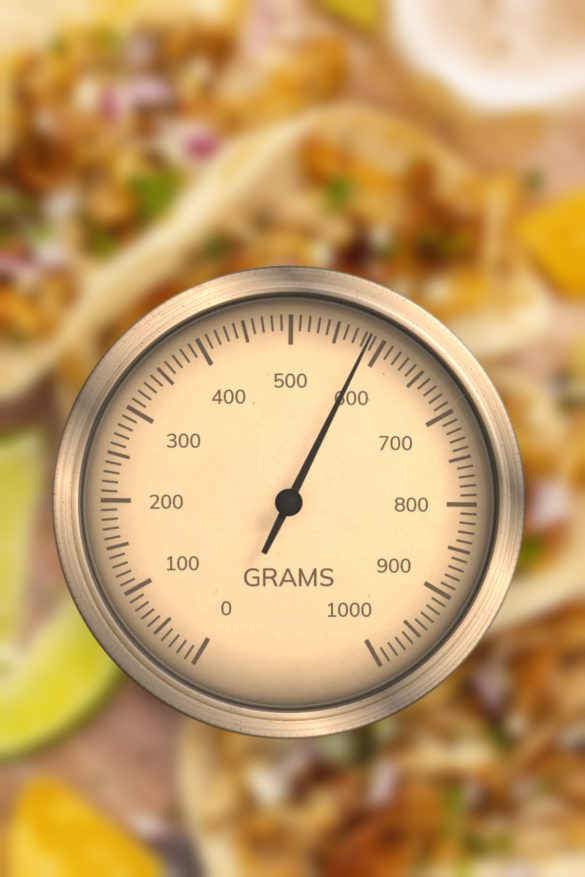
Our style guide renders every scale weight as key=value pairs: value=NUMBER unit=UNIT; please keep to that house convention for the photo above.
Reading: value=585 unit=g
